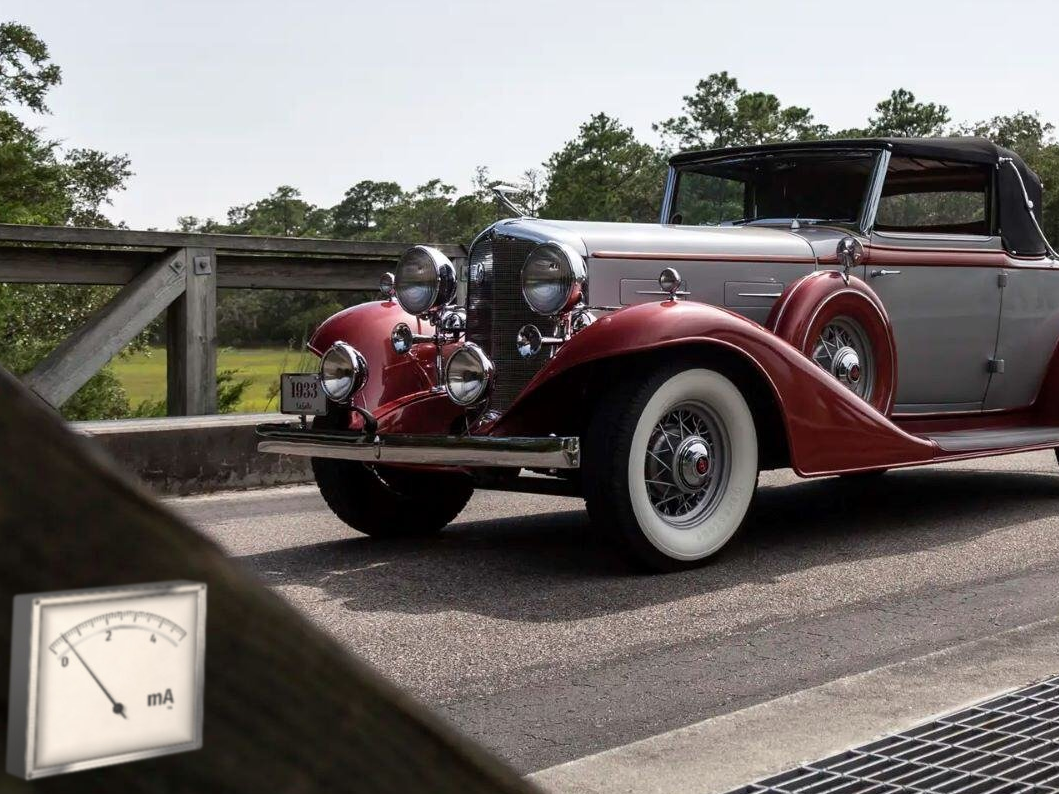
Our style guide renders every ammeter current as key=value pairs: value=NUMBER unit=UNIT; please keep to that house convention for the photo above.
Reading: value=0.5 unit=mA
